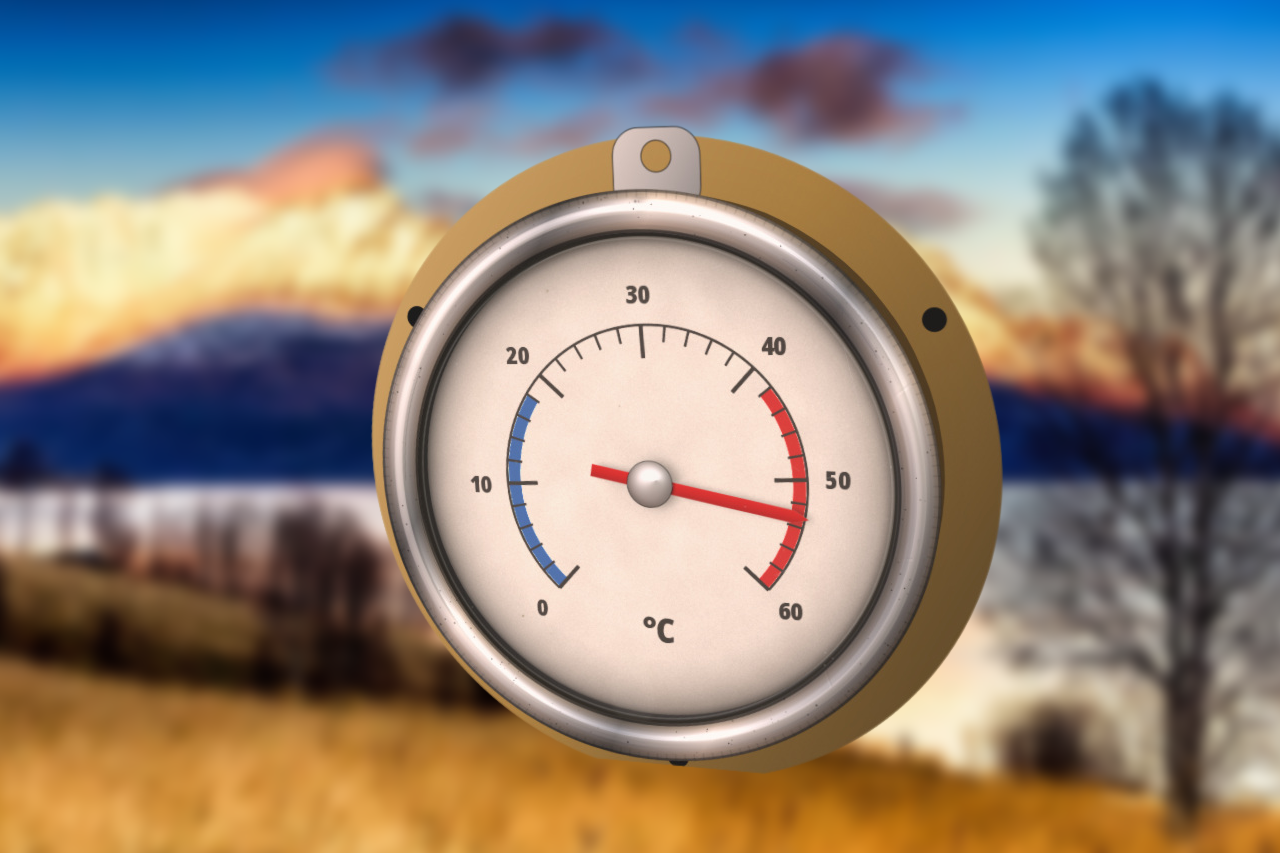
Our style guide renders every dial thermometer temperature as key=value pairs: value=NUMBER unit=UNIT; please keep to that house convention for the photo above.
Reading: value=53 unit=°C
